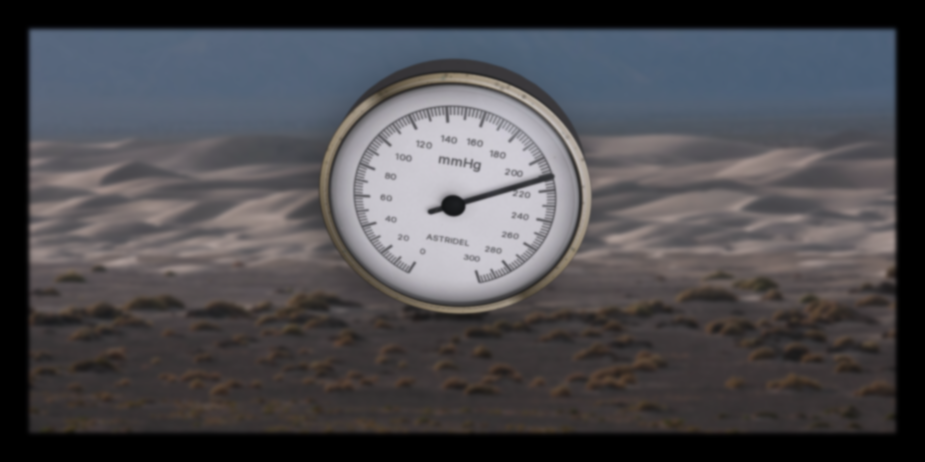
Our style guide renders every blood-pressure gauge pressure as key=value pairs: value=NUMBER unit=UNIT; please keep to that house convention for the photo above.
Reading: value=210 unit=mmHg
